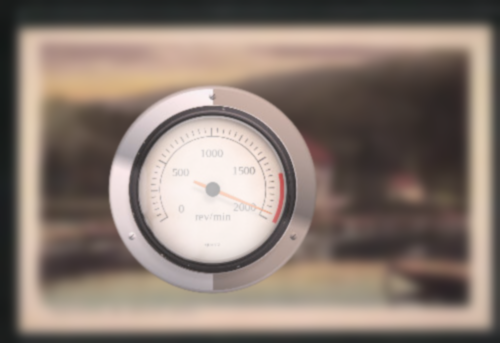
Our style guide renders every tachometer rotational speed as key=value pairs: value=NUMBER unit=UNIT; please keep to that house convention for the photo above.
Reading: value=1950 unit=rpm
